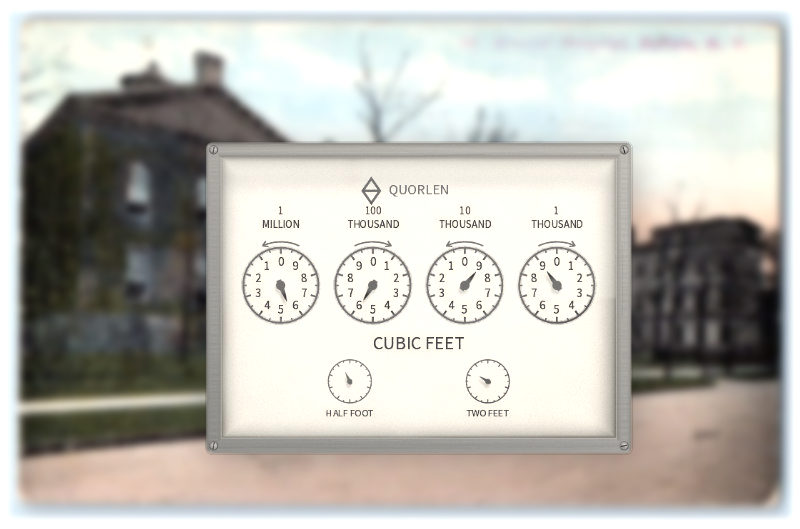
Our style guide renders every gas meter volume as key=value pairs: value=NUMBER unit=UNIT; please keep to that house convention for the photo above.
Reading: value=558900 unit=ft³
